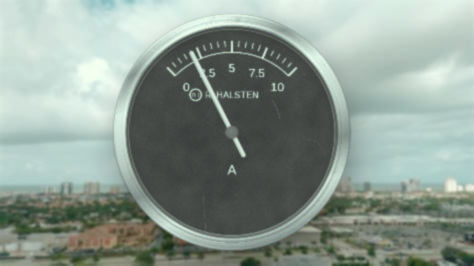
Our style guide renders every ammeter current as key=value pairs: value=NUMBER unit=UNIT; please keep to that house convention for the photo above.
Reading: value=2 unit=A
